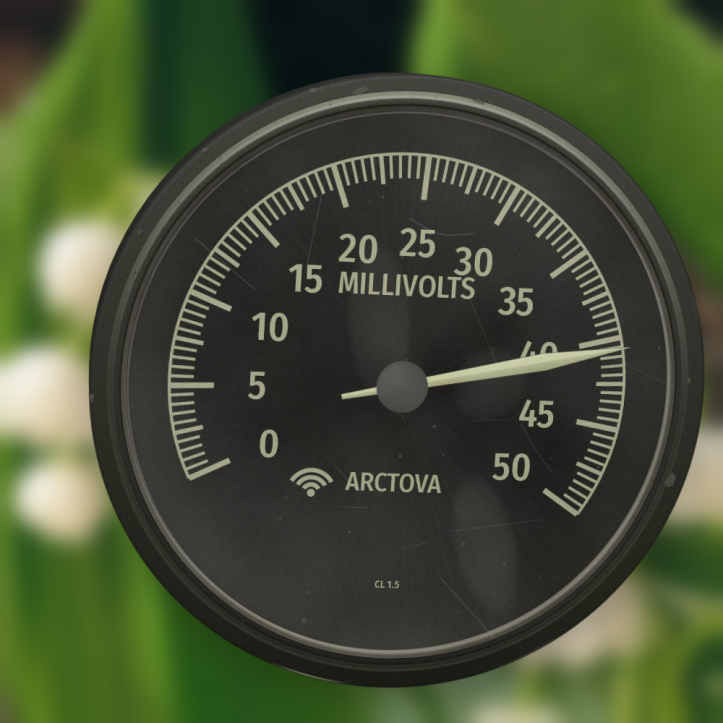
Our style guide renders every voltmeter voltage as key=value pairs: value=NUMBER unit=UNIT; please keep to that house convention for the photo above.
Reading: value=40.5 unit=mV
